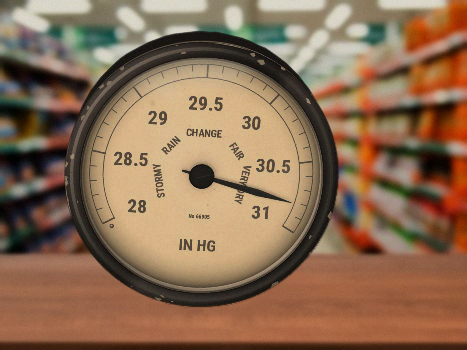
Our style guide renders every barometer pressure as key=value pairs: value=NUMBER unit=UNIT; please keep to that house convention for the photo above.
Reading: value=30.8 unit=inHg
